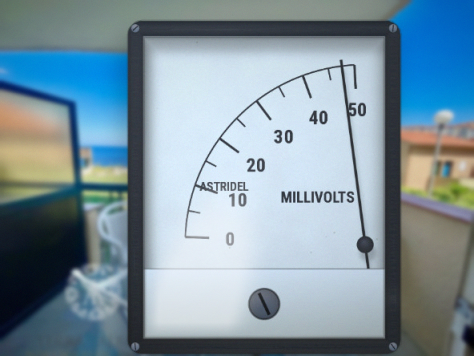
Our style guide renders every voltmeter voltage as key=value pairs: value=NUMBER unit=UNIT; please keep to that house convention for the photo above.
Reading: value=47.5 unit=mV
